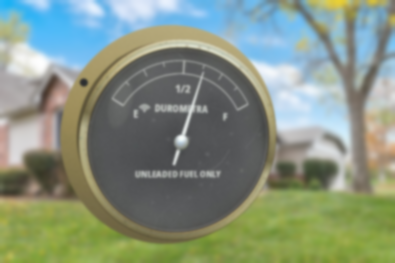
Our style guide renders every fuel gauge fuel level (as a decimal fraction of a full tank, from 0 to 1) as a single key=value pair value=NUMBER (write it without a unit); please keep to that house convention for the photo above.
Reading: value=0.625
